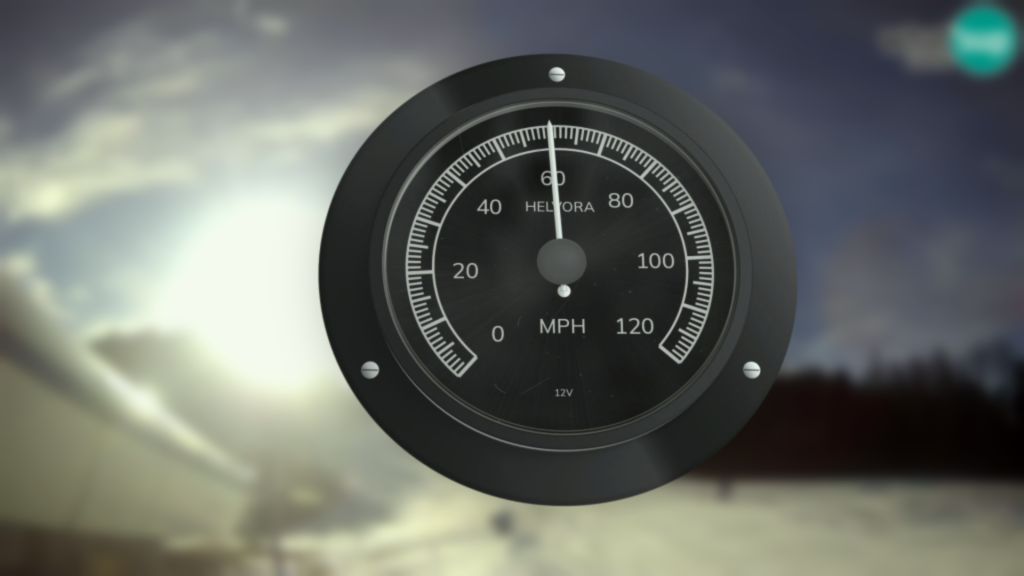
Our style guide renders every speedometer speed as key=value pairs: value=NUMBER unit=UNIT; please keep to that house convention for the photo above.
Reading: value=60 unit=mph
